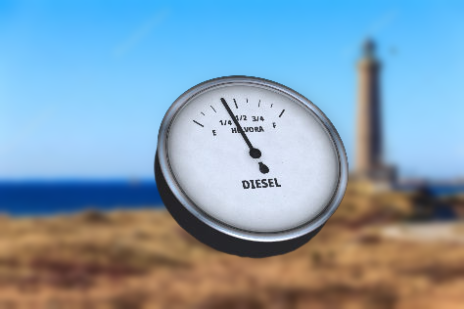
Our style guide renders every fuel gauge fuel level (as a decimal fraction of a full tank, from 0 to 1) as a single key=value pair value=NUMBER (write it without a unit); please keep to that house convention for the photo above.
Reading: value=0.375
